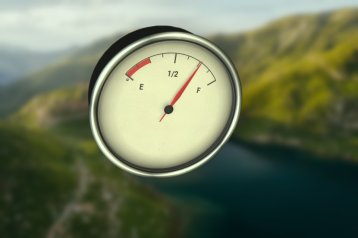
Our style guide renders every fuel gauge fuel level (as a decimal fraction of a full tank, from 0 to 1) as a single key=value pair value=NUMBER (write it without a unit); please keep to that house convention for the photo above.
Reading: value=0.75
